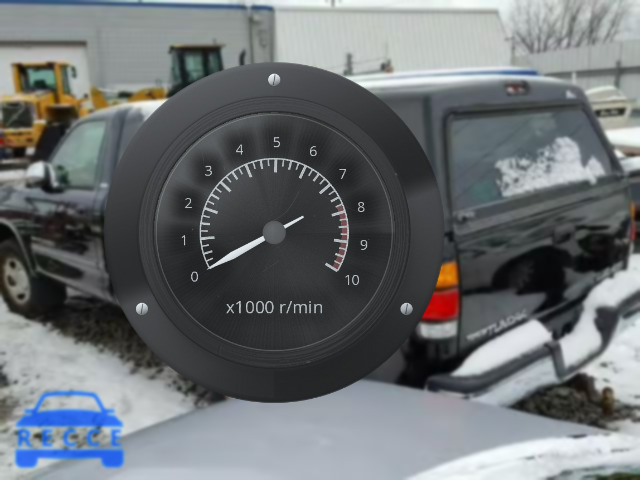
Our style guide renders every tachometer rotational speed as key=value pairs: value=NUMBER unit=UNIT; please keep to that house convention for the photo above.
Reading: value=0 unit=rpm
